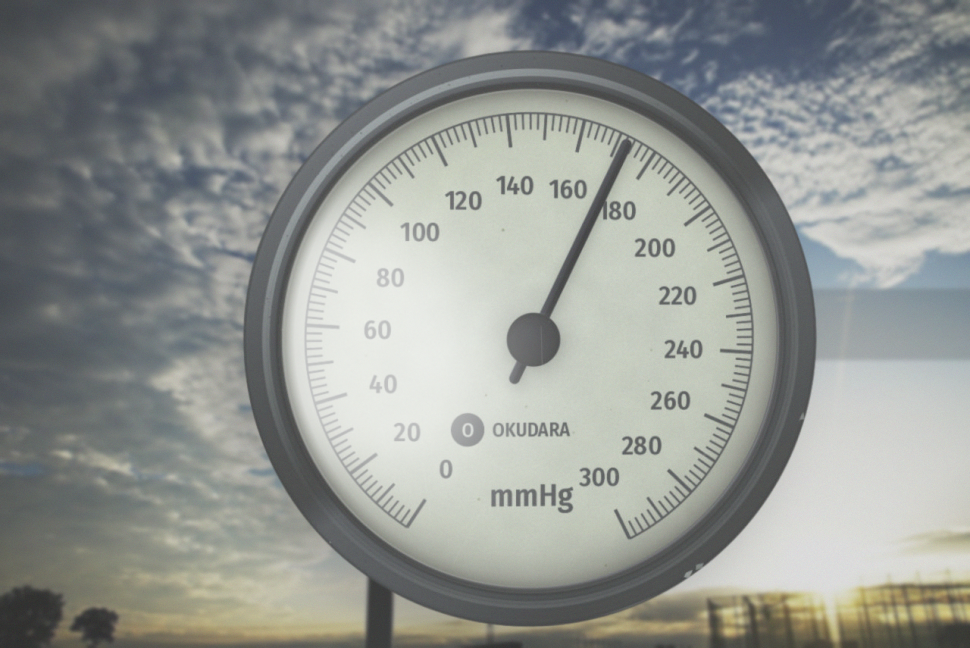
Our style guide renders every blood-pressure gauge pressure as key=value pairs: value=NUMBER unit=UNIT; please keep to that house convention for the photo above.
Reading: value=172 unit=mmHg
